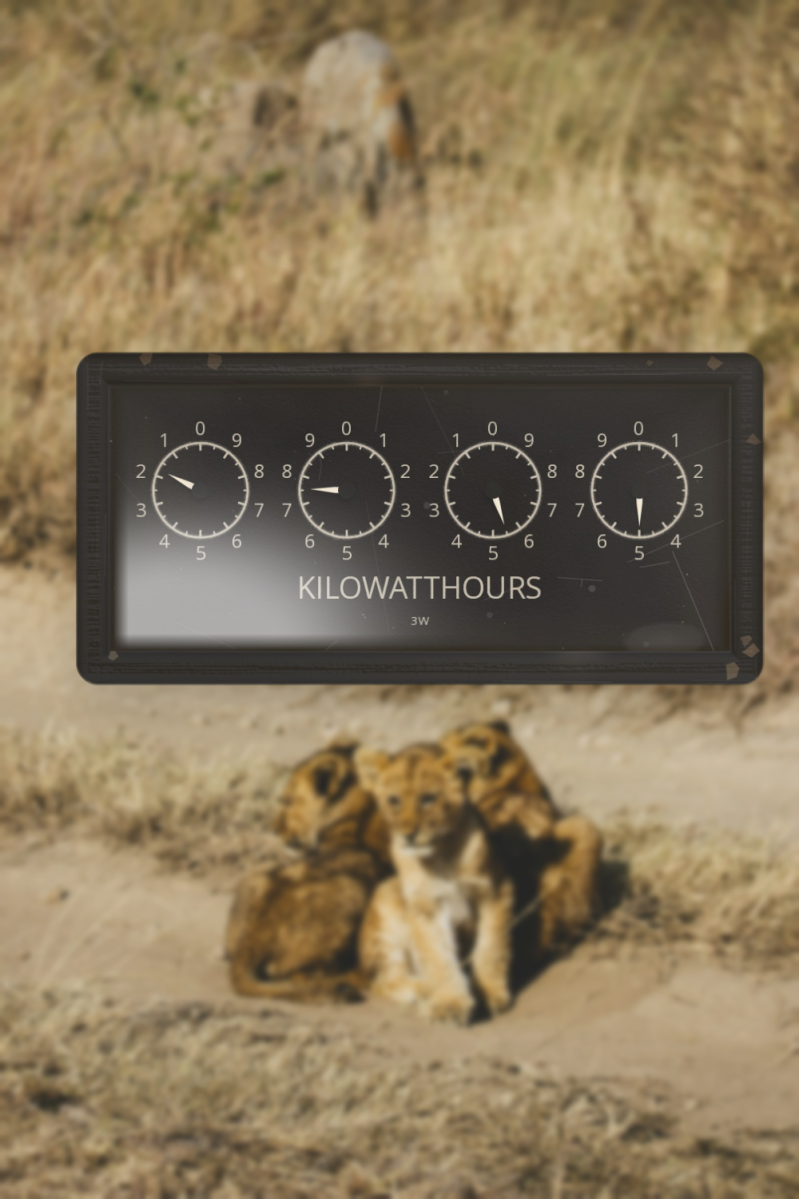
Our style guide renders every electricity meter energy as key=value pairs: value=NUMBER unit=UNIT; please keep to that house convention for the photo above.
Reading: value=1755 unit=kWh
